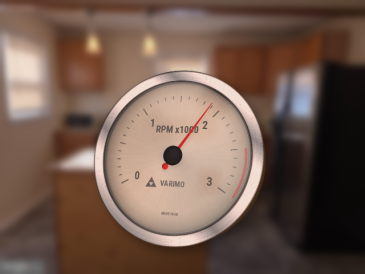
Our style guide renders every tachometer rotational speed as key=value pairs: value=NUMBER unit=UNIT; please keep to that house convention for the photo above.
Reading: value=1900 unit=rpm
